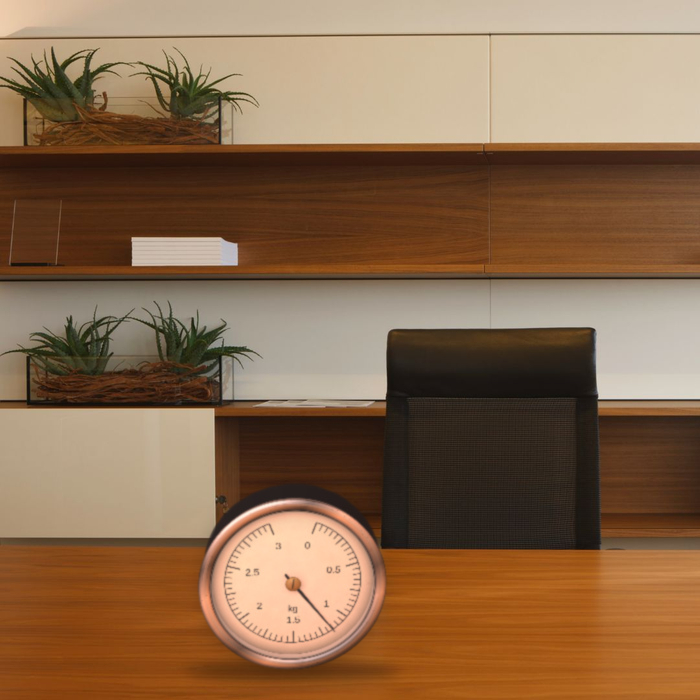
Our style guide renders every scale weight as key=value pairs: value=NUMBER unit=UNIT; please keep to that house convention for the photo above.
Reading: value=1.15 unit=kg
